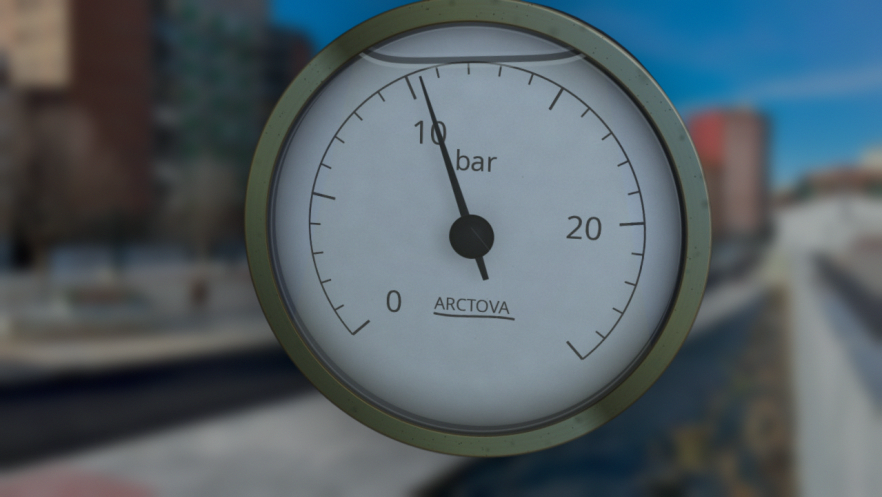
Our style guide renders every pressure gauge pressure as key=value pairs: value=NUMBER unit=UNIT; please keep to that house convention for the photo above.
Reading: value=10.5 unit=bar
